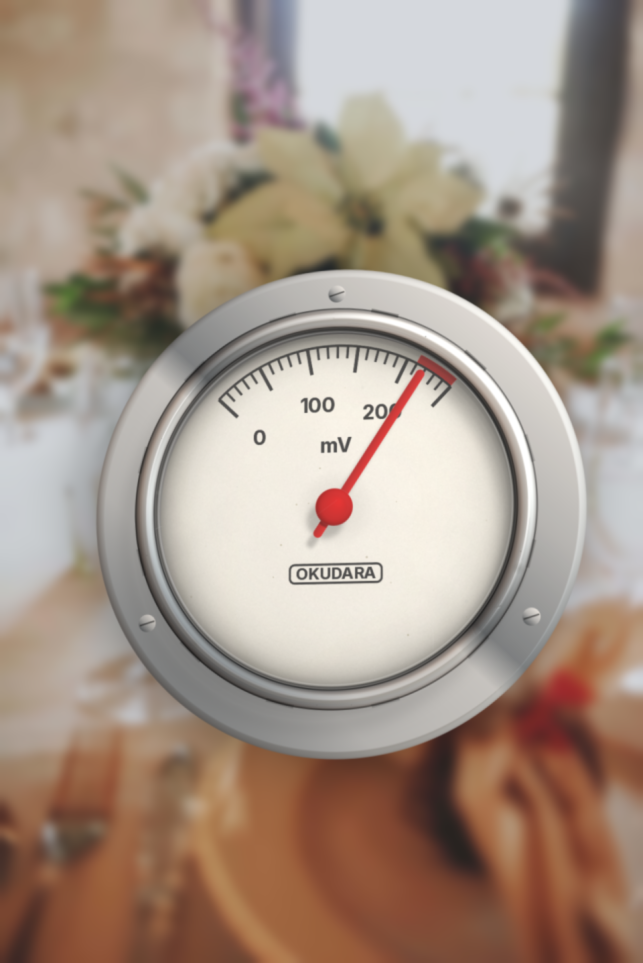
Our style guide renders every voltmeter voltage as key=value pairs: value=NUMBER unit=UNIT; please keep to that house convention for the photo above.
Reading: value=220 unit=mV
